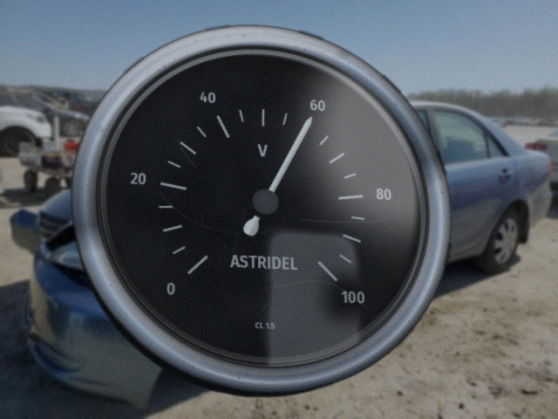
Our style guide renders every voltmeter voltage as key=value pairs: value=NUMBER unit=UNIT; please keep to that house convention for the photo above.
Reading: value=60 unit=V
